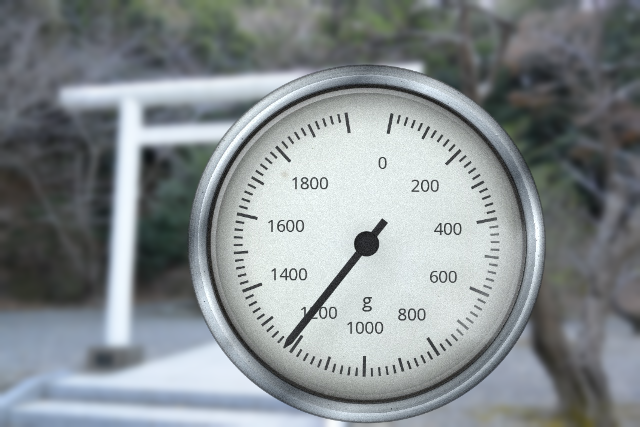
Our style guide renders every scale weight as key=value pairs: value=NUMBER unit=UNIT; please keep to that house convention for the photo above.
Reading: value=1220 unit=g
